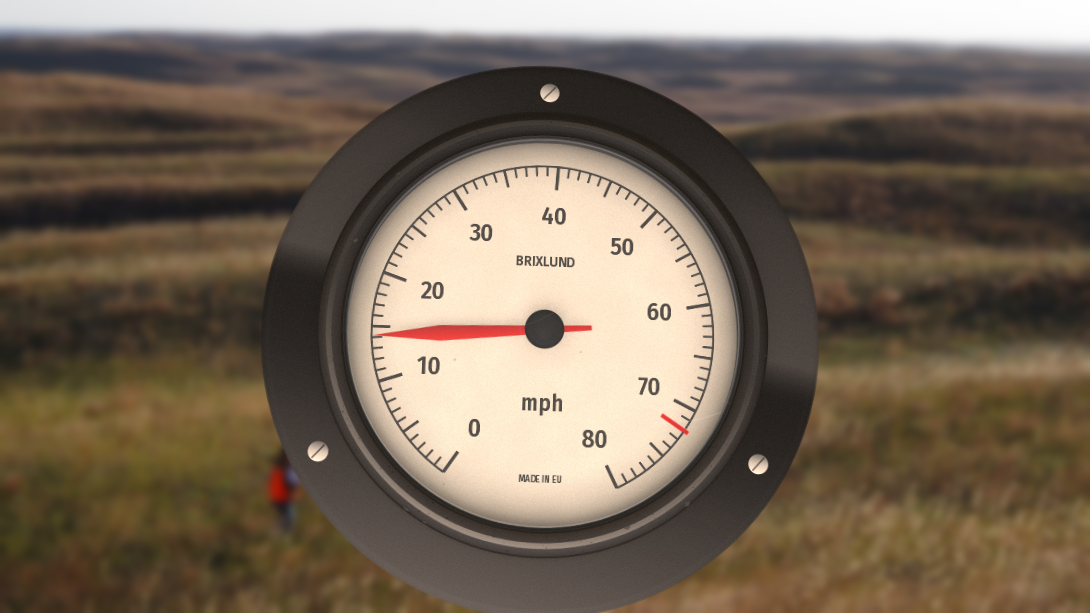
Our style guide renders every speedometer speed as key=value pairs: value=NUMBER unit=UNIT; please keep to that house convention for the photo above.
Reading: value=14 unit=mph
